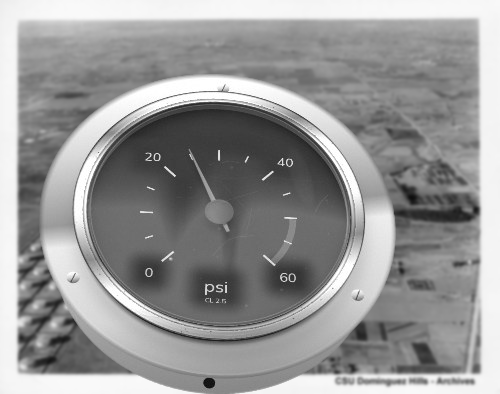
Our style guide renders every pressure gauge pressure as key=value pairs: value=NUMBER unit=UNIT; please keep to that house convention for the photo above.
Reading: value=25 unit=psi
